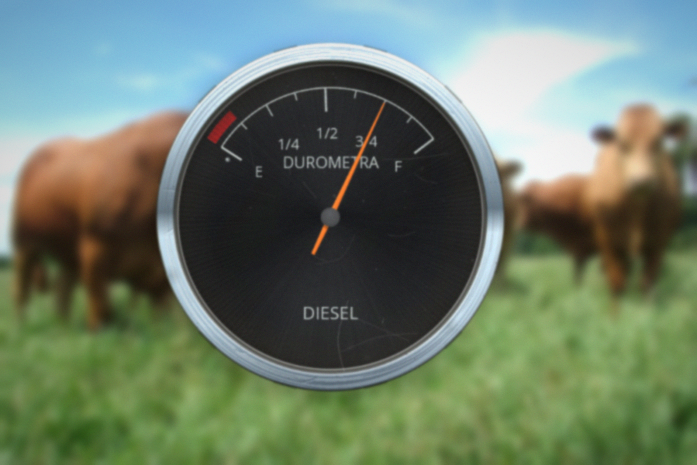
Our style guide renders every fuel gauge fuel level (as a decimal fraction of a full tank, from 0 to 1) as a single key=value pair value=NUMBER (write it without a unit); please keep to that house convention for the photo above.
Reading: value=0.75
